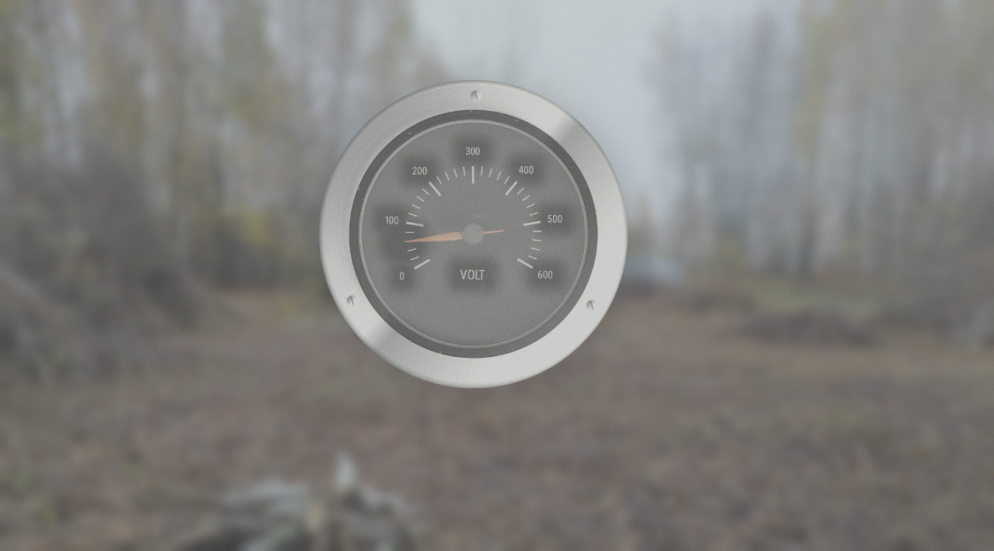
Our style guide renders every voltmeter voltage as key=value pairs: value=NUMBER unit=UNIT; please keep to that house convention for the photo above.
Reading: value=60 unit=V
